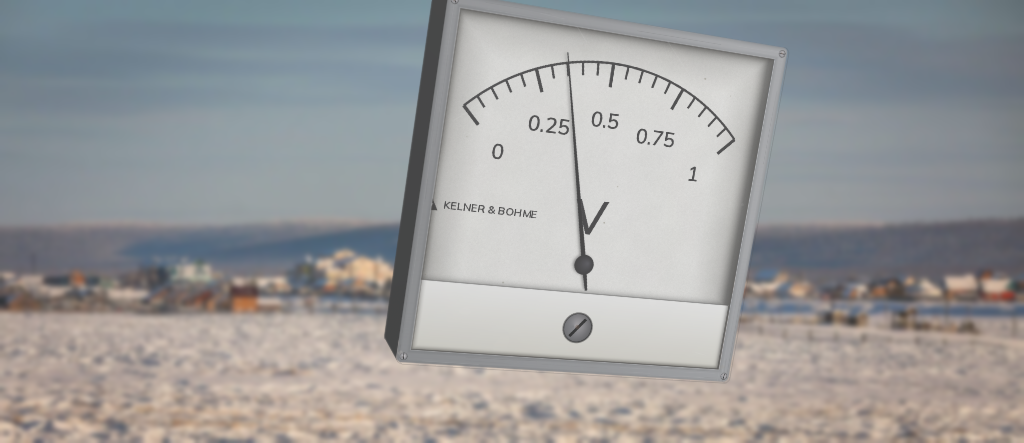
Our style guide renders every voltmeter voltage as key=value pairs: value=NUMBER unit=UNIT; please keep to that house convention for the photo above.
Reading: value=0.35 unit=V
